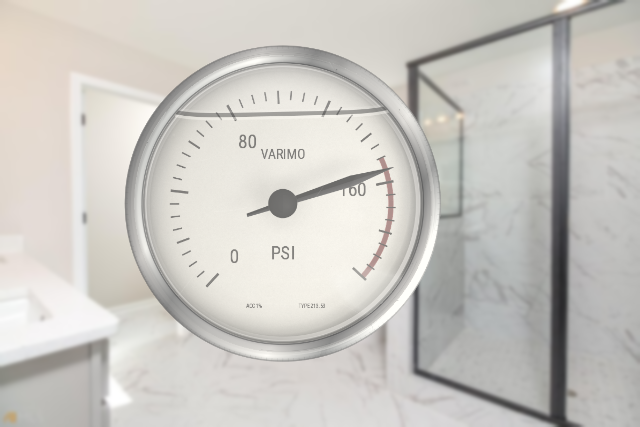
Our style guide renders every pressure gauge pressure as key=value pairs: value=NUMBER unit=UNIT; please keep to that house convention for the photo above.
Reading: value=155 unit=psi
